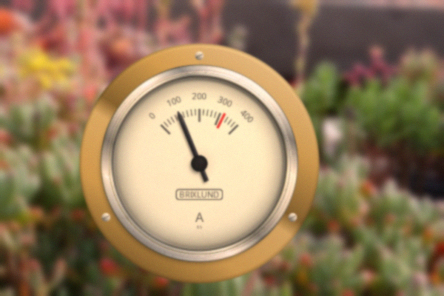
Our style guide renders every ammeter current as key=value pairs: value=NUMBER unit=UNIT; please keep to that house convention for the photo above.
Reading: value=100 unit=A
